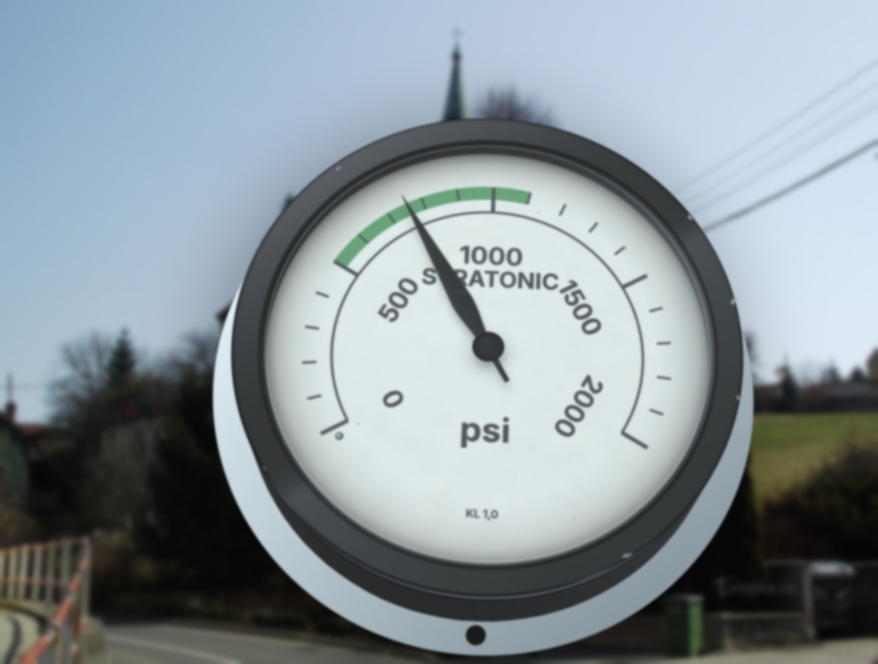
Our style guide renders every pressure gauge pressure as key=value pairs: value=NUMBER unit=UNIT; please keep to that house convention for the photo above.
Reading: value=750 unit=psi
